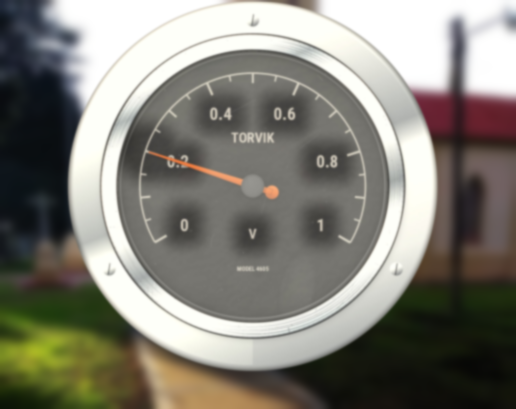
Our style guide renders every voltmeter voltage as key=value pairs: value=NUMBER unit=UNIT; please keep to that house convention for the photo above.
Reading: value=0.2 unit=V
